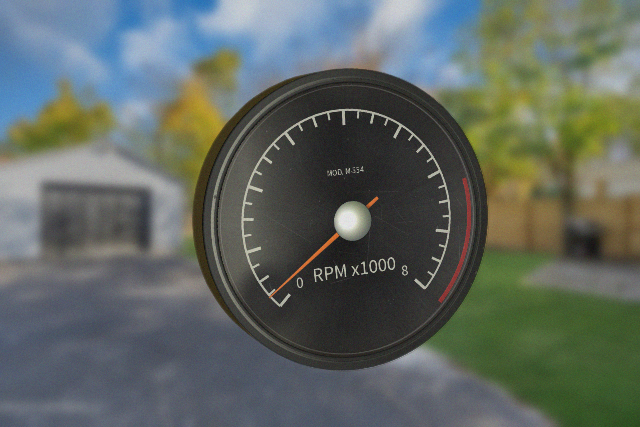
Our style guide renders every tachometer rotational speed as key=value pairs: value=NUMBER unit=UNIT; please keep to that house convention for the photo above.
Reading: value=250 unit=rpm
